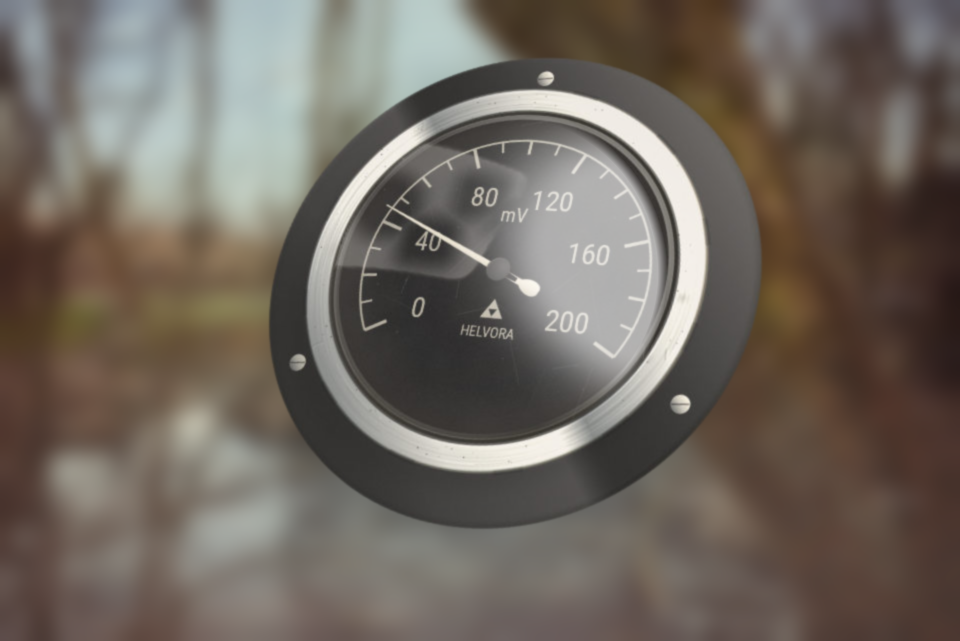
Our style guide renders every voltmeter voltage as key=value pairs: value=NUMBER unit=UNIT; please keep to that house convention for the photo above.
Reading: value=45 unit=mV
